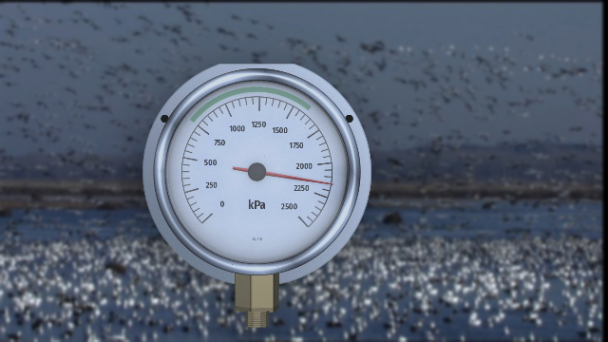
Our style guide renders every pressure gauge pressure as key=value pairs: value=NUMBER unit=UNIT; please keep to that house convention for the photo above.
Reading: value=2150 unit=kPa
